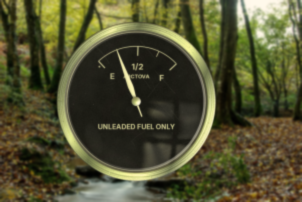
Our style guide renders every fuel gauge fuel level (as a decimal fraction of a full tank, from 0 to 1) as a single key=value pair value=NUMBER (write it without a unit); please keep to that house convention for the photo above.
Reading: value=0.25
